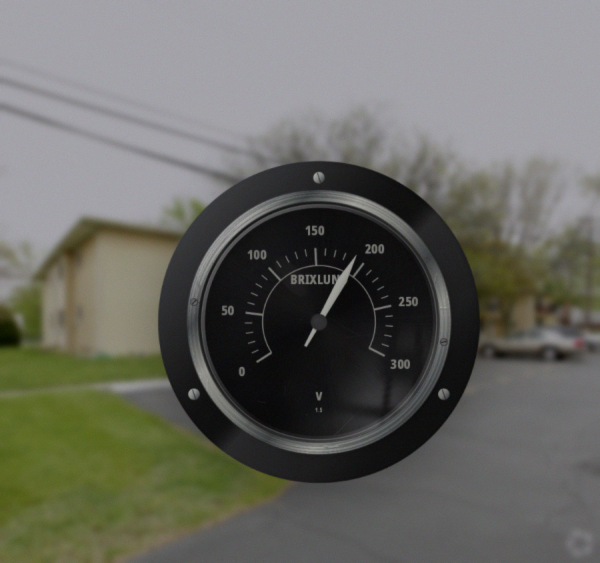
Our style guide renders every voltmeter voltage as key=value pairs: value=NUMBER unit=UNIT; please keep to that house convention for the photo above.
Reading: value=190 unit=V
